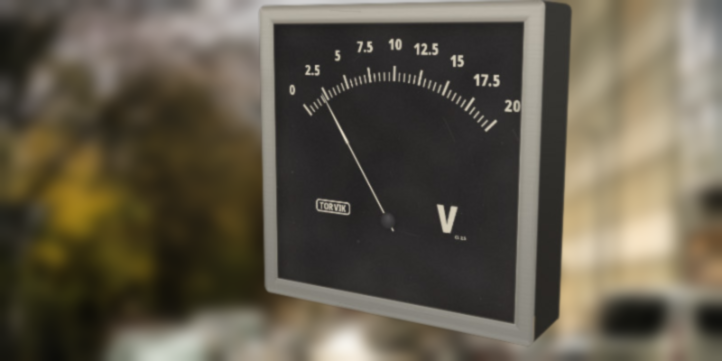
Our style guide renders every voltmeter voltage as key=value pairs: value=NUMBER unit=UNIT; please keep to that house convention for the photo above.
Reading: value=2.5 unit=V
